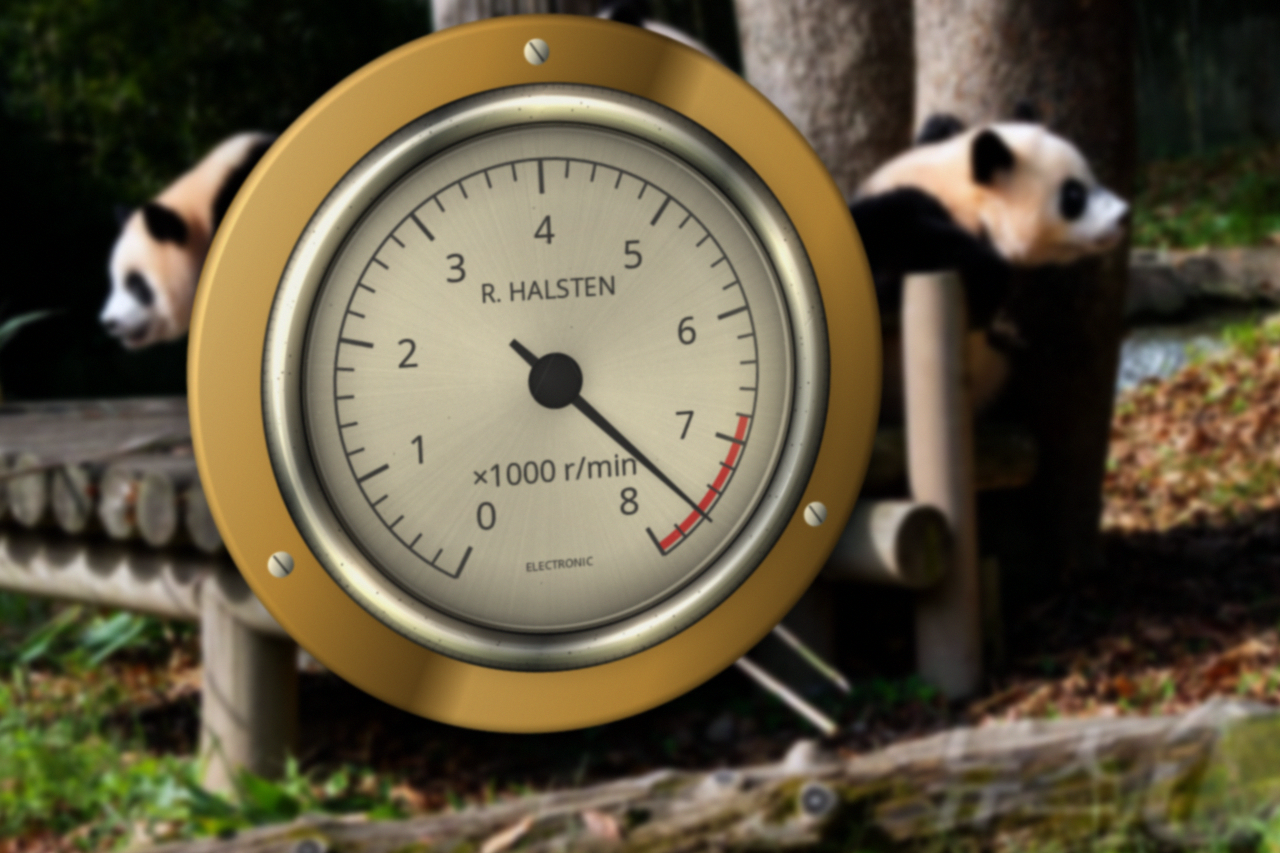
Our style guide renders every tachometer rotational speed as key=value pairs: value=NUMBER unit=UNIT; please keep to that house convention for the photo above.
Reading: value=7600 unit=rpm
